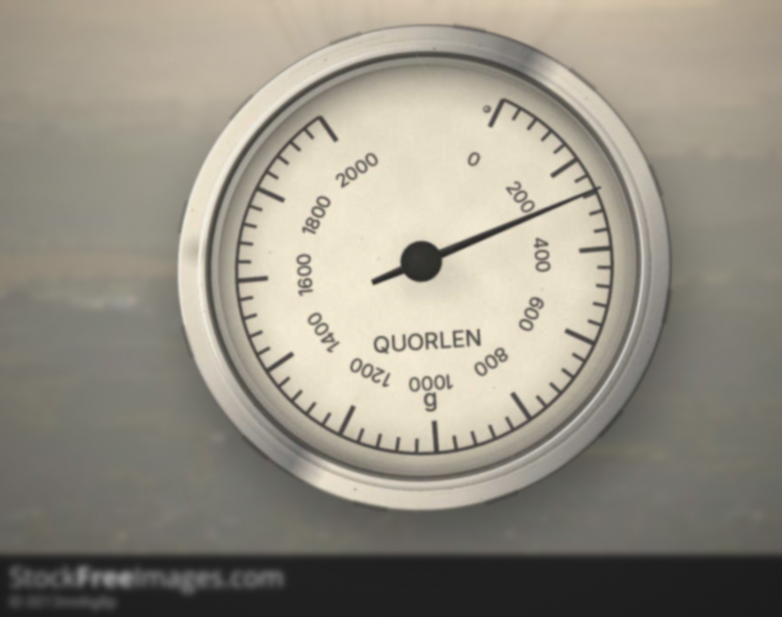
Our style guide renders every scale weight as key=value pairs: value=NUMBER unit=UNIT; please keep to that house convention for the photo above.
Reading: value=280 unit=g
